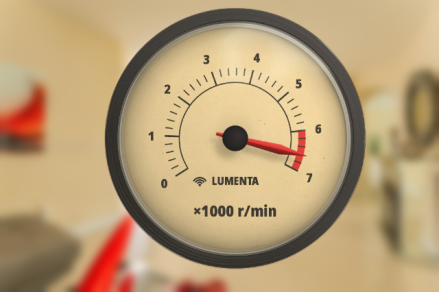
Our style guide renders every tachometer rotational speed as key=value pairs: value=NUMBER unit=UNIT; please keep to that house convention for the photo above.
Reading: value=6600 unit=rpm
